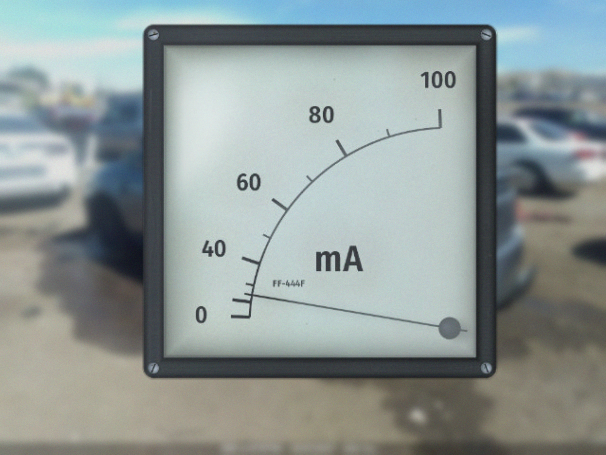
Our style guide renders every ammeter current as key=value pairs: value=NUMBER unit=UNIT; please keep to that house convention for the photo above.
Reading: value=25 unit=mA
